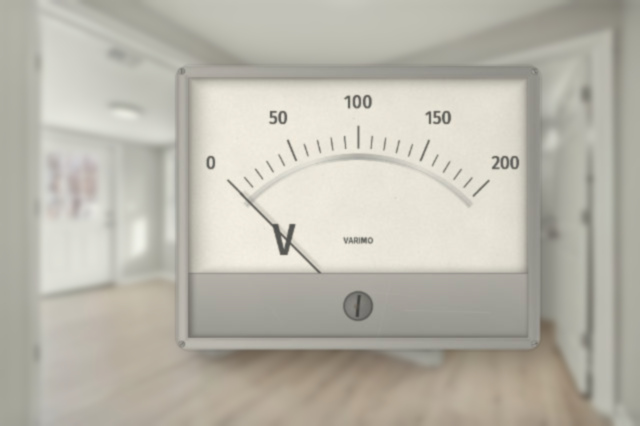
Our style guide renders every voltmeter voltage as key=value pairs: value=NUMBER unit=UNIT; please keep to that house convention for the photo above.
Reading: value=0 unit=V
